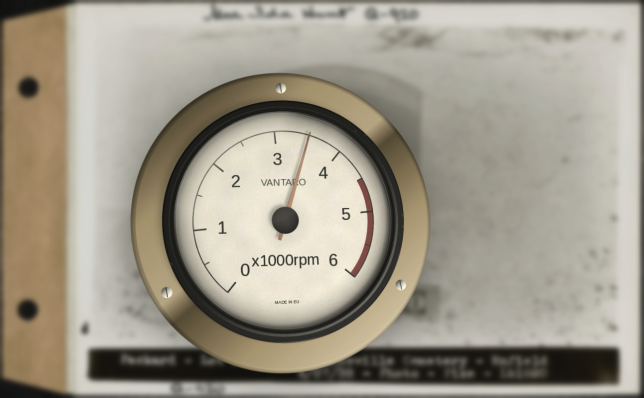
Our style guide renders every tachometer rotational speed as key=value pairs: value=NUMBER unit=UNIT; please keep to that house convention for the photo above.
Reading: value=3500 unit=rpm
